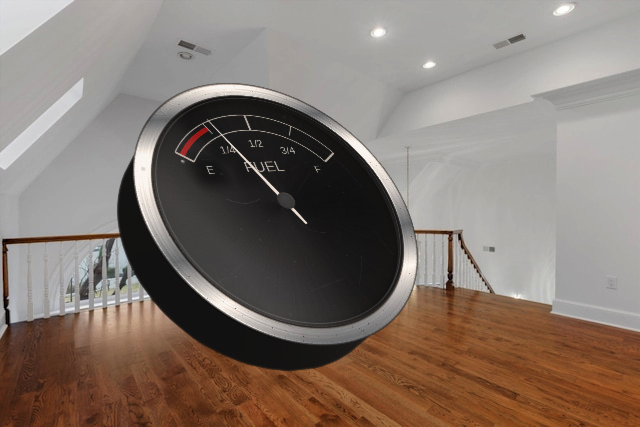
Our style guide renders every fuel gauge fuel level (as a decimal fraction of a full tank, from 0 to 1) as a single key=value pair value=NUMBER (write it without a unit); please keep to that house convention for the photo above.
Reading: value=0.25
